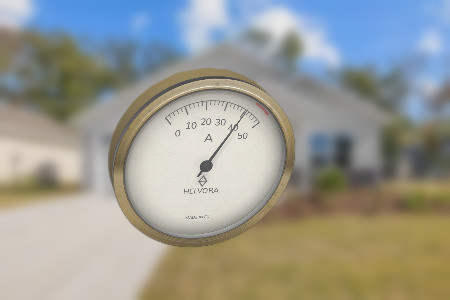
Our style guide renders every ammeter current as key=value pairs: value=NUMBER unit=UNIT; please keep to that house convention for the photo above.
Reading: value=40 unit=A
